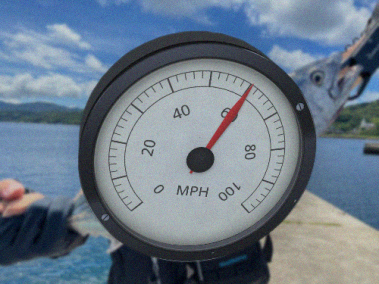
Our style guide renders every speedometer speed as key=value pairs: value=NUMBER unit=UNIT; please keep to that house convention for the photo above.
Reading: value=60 unit=mph
